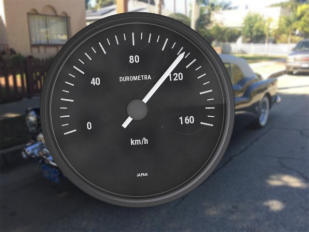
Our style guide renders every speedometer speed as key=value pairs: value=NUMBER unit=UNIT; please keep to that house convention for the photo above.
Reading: value=112.5 unit=km/h
